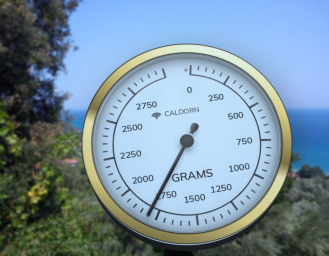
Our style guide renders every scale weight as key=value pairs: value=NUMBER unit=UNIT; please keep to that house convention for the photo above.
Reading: value=1800 unit=g
